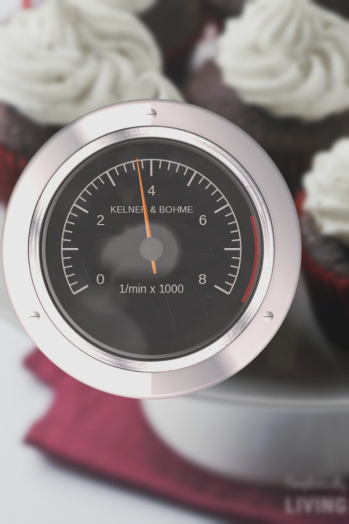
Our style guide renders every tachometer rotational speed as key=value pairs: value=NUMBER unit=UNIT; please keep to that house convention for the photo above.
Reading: value=3700 unit=rpm
